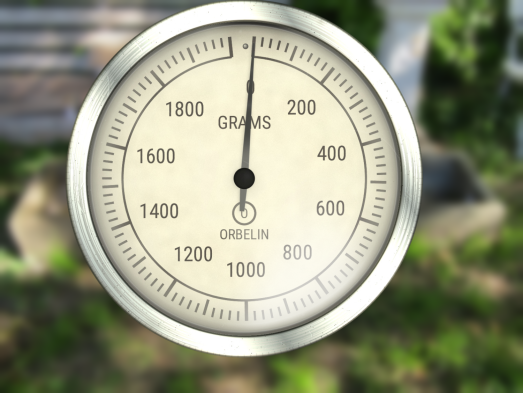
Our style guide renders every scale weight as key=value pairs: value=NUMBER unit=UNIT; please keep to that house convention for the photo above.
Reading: value=0 unit=g
